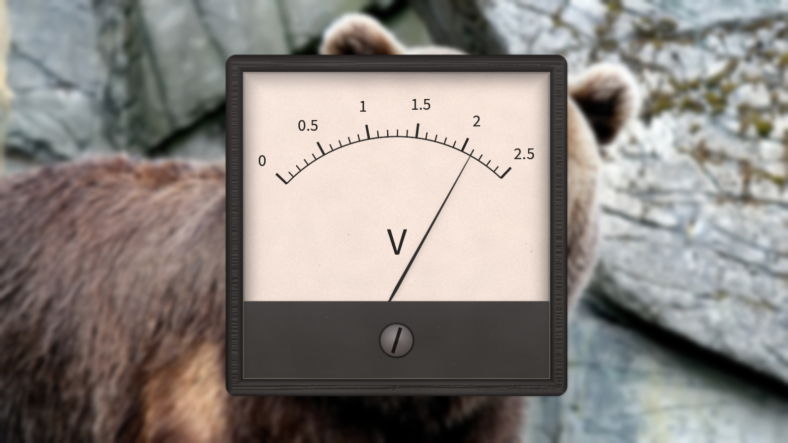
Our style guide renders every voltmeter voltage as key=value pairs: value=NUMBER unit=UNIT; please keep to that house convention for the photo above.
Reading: value=2.1 unit=V
